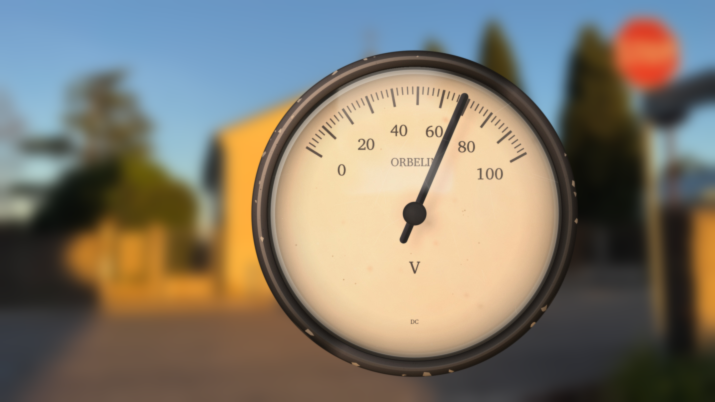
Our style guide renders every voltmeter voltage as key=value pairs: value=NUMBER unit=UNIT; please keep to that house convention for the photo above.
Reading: value=68 unit=V
